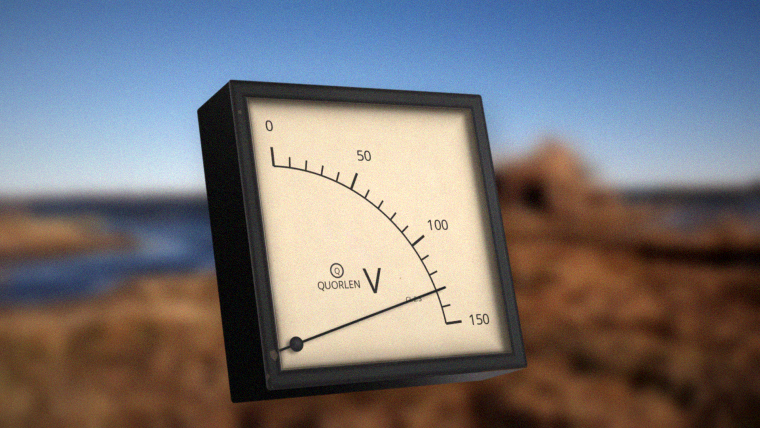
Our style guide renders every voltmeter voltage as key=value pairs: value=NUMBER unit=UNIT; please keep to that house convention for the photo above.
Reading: value=130 unit=V
